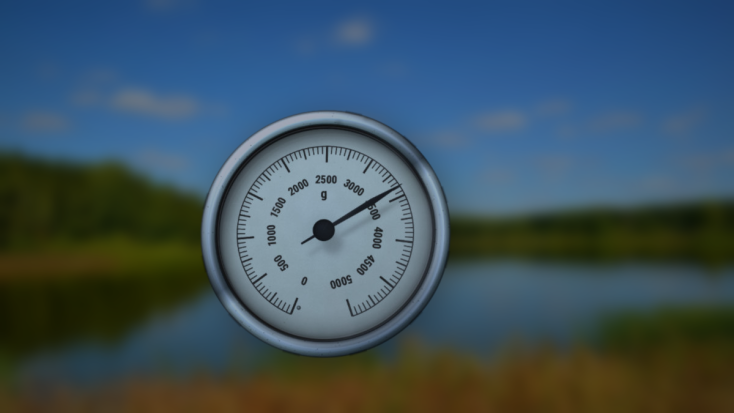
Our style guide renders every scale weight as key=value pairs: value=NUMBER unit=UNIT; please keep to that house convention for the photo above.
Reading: value=3400 unit=g
